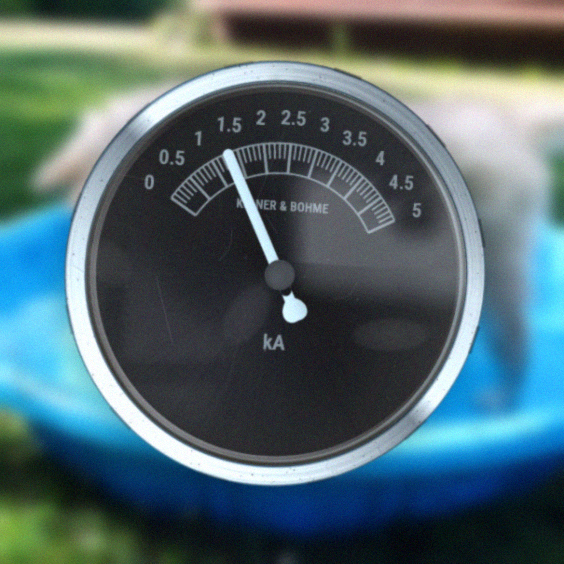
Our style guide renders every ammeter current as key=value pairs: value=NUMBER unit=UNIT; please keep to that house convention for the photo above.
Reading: value=1.3 unit=kA
